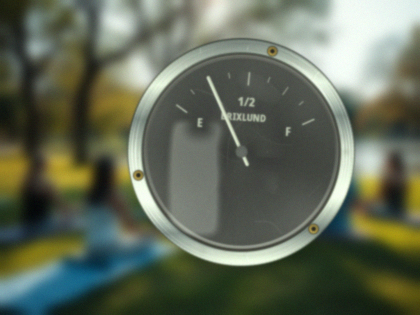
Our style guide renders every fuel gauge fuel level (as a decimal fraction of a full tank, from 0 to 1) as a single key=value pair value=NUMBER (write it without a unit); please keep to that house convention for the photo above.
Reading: value=0.25
